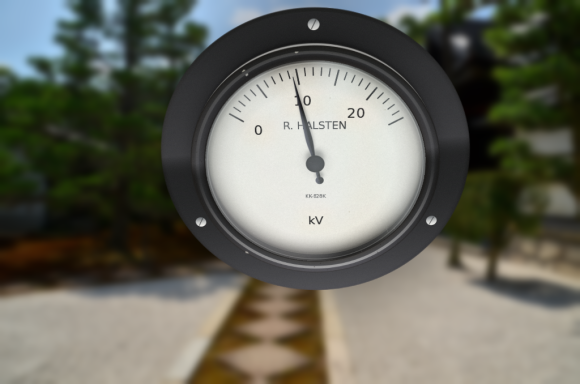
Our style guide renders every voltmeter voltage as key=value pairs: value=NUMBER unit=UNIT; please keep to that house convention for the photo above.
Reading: value=9.5 unit=kV
